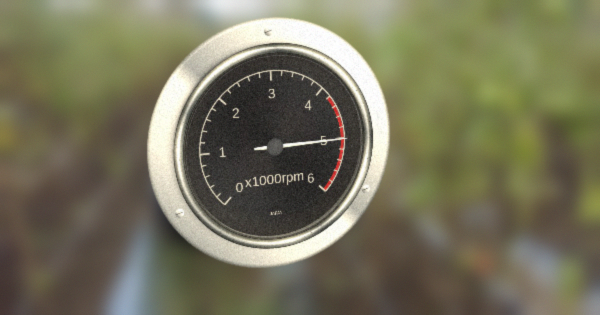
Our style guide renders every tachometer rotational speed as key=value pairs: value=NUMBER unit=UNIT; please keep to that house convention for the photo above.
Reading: value=5000 unit=rpm
